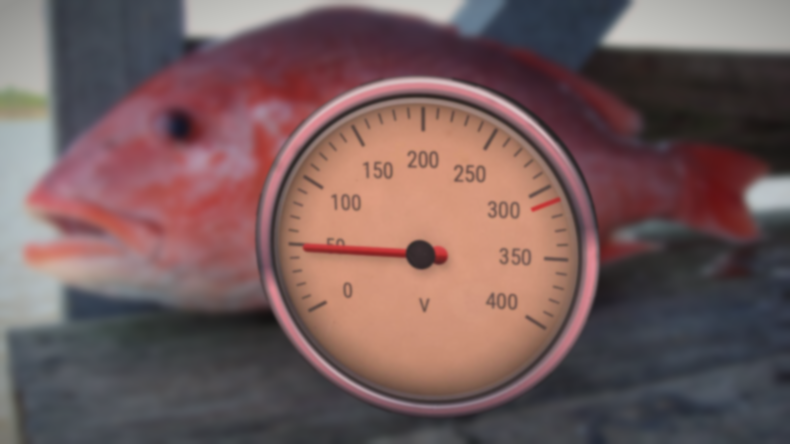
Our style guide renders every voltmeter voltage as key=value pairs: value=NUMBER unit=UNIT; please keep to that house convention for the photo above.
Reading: value=50 unit=V
